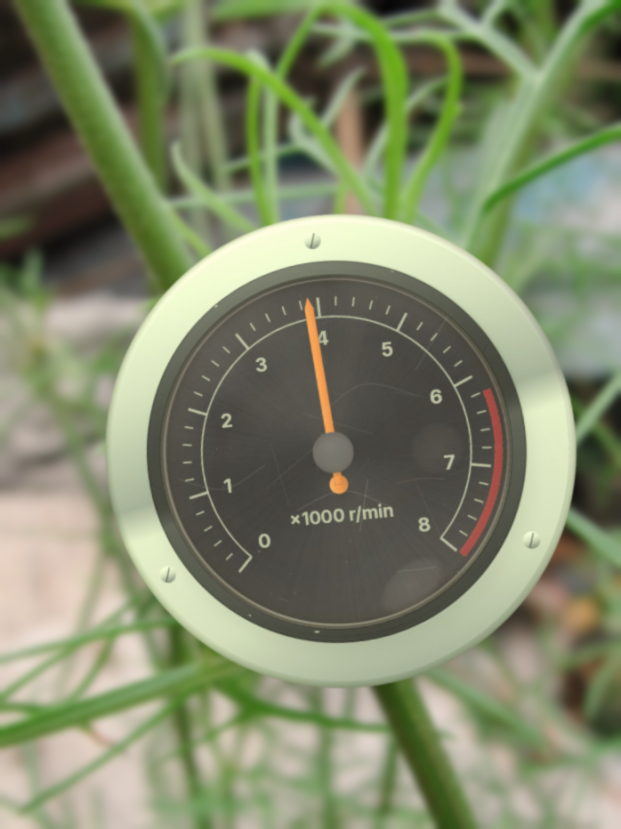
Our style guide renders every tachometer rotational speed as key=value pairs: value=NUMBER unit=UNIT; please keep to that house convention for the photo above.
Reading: value=3900 unit=rpm
